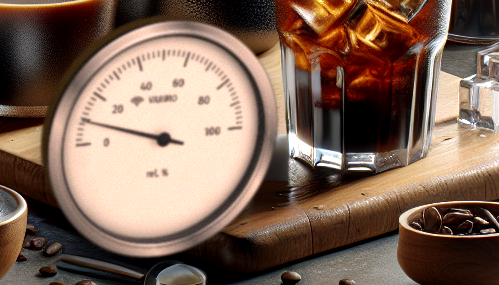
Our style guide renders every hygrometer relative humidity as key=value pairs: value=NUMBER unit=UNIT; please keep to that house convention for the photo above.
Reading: value=10 unit=%
